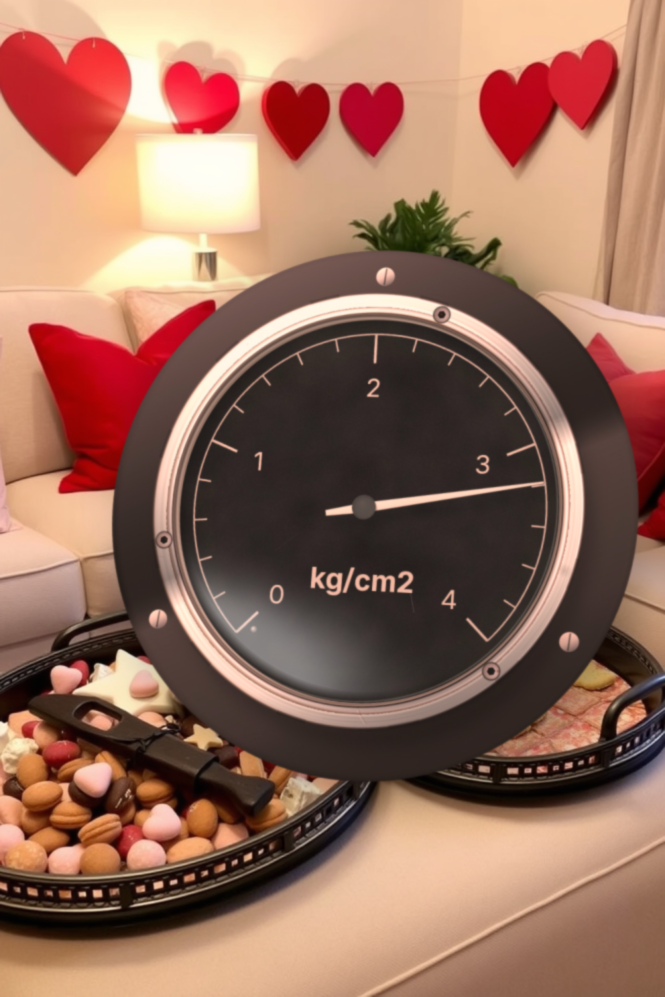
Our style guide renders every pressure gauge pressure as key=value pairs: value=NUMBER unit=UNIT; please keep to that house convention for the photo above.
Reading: value=3.2 unit=kg/cm²
